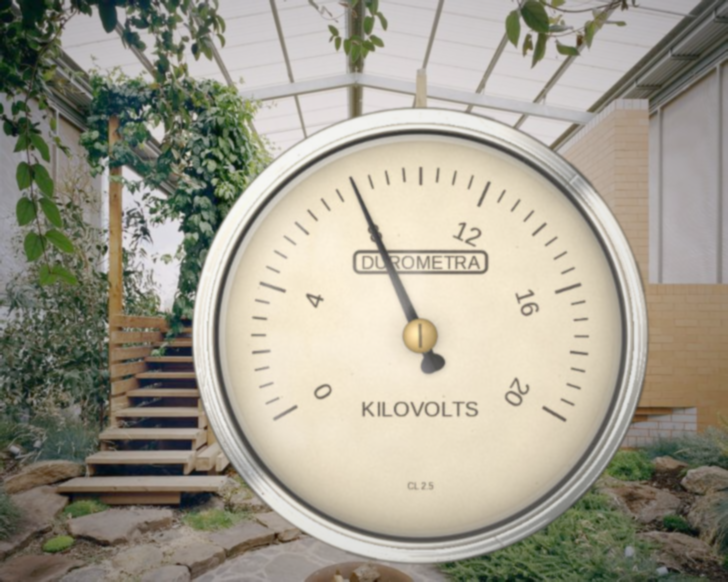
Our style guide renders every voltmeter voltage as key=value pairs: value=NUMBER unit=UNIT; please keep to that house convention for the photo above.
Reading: value=8 unit=kV
